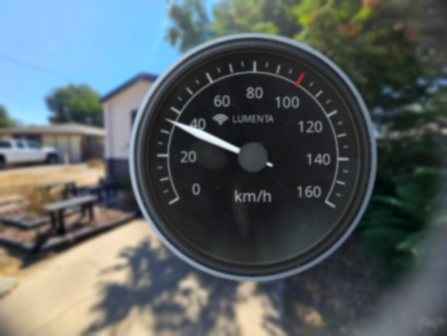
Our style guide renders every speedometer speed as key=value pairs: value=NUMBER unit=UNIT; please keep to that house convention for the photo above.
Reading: value=35 unit=km/h
